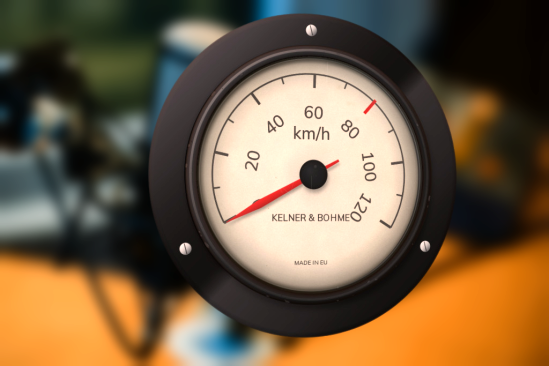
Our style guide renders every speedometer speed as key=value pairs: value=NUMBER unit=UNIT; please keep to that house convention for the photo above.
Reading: value=0 unit=km/h
